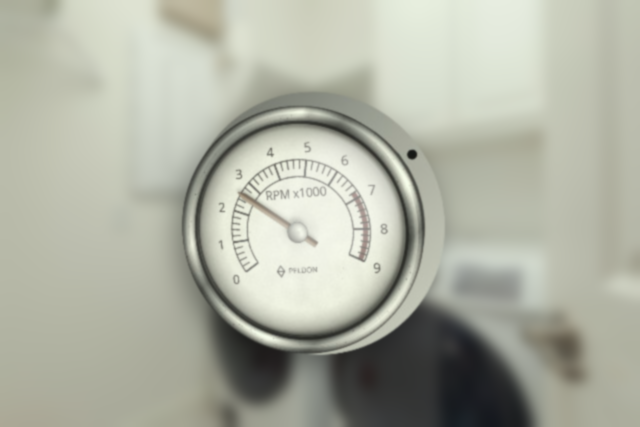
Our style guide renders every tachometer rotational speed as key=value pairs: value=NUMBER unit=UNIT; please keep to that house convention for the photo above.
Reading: value=2600 unit=rpm
